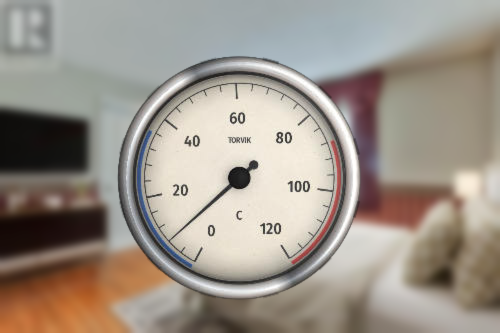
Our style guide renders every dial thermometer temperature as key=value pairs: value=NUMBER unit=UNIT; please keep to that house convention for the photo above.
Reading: value=8 unit=°C
